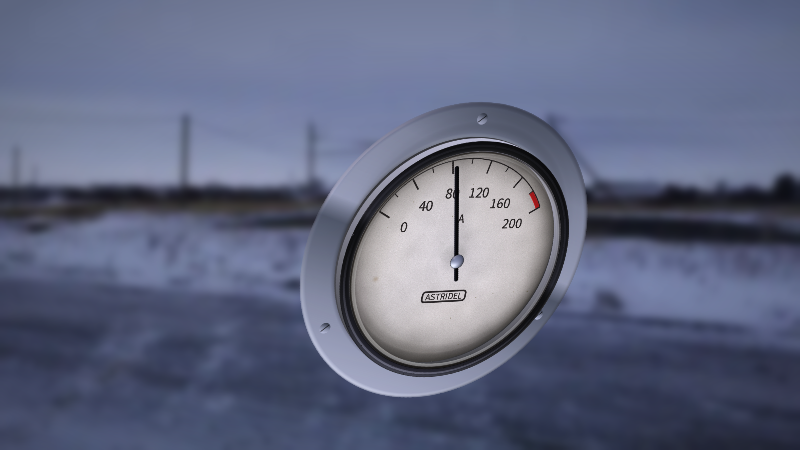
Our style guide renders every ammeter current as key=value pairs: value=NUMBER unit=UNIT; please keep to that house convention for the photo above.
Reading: value=80 unit=A
